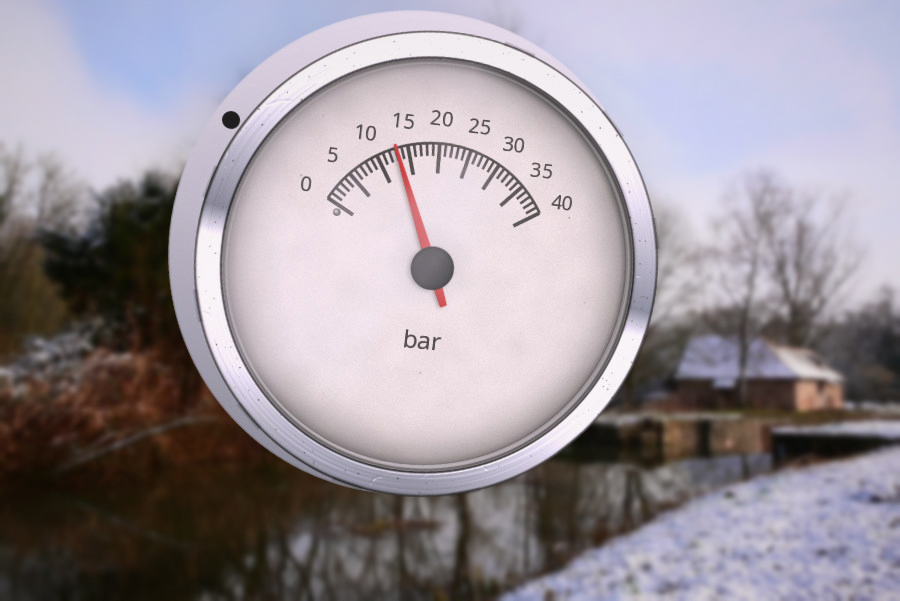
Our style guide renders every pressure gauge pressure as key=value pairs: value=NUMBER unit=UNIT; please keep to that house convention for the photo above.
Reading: value=13 unit=bar
